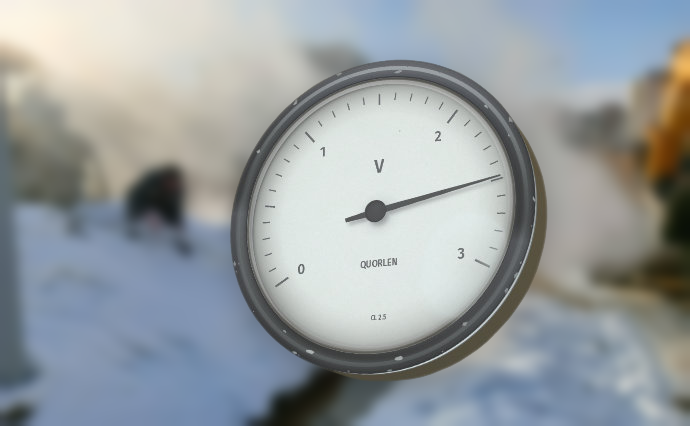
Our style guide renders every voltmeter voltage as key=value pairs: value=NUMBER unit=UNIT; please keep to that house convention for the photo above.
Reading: value=2.5 unit=V
